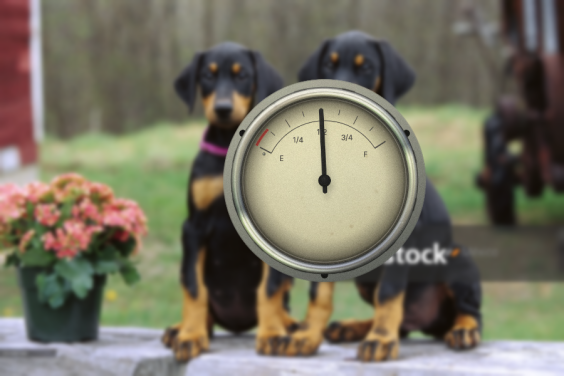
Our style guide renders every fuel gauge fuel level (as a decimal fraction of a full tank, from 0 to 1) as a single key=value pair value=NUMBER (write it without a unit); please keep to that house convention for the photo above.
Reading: value=0.5
